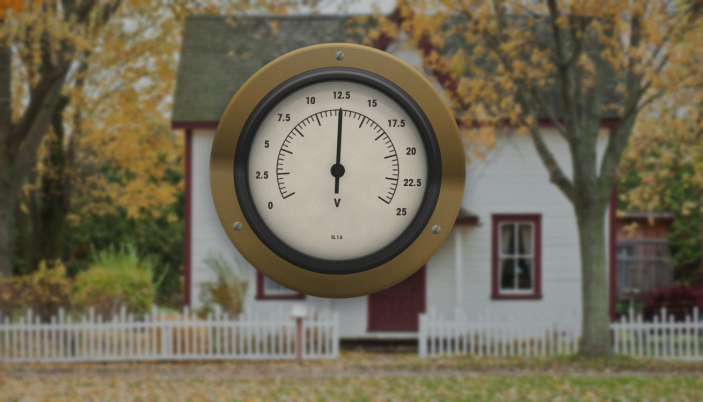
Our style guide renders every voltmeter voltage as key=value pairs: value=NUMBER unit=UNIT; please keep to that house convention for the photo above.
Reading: value=12.5 unit=V
